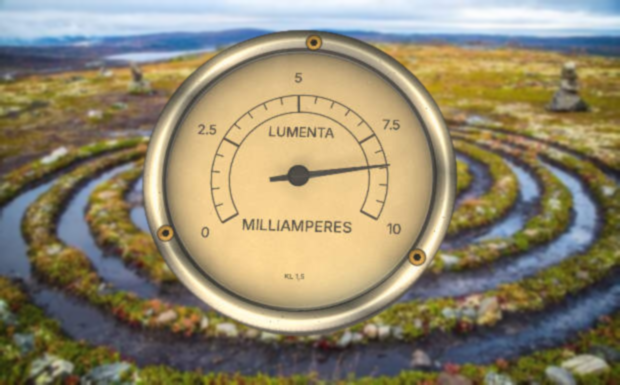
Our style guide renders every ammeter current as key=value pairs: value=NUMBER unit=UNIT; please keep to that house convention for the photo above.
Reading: value=8.5 unit=mA
